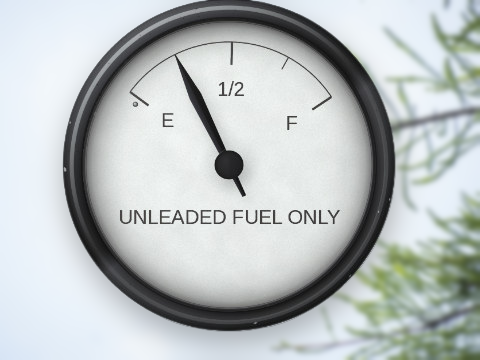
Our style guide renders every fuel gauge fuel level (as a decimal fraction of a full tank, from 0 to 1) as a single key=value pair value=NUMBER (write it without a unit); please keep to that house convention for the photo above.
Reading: value=0.25
